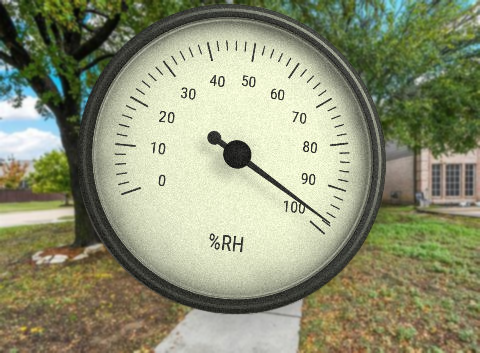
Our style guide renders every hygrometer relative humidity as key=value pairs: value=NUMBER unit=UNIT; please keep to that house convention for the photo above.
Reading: value=98 unit=%
